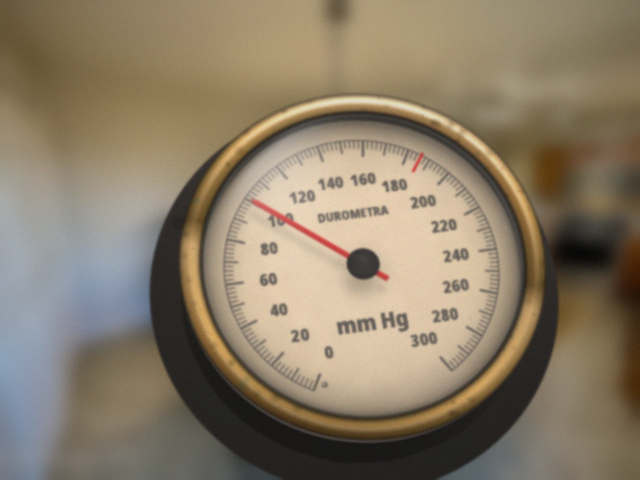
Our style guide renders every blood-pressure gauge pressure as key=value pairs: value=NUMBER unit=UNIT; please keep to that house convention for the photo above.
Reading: value=100 unit=mmHg
